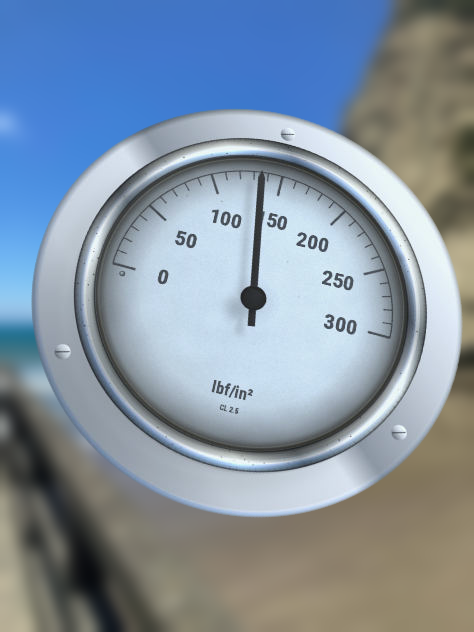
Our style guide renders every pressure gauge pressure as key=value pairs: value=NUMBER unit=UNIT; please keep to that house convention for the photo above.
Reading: value=135 unit=psi
